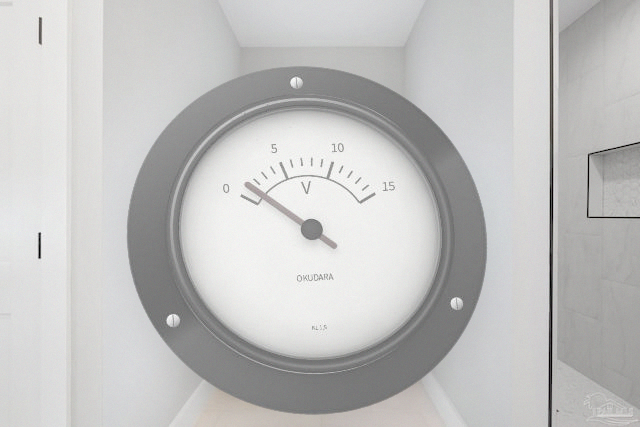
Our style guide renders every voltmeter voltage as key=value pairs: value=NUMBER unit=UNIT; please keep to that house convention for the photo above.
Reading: value=1 unit=V
